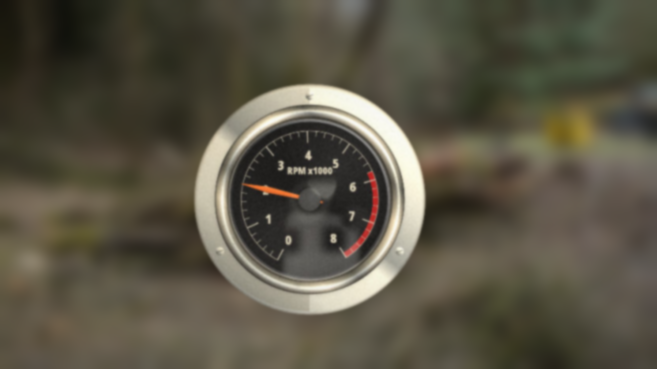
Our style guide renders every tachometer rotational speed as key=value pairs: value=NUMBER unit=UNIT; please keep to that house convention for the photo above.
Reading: value=2000 unit=rpm
